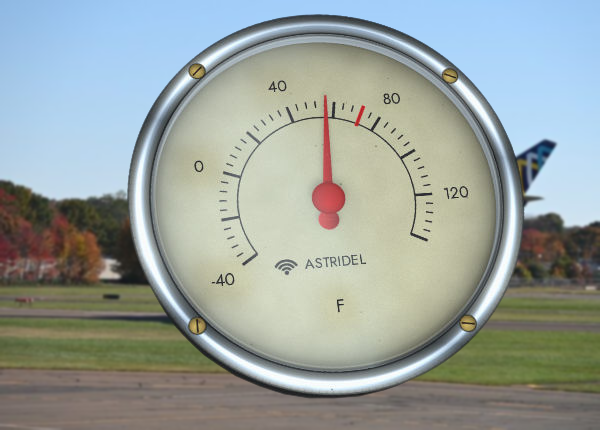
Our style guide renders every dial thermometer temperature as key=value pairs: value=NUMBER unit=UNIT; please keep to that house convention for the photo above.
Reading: value=56 unit=°F
